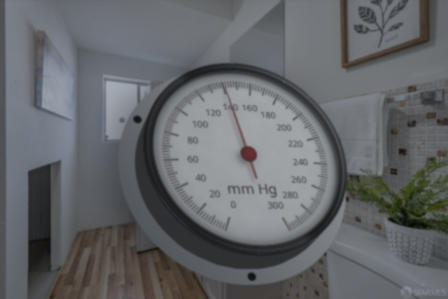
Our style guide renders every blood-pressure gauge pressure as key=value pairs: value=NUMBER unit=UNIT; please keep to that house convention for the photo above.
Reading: value=140 unit=mmHg
